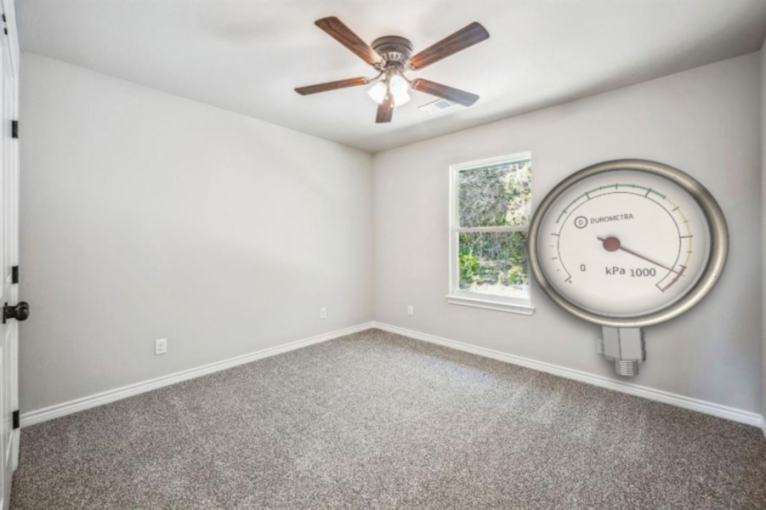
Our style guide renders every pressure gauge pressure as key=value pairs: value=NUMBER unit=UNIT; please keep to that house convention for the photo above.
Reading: value=925 unit=kPa
